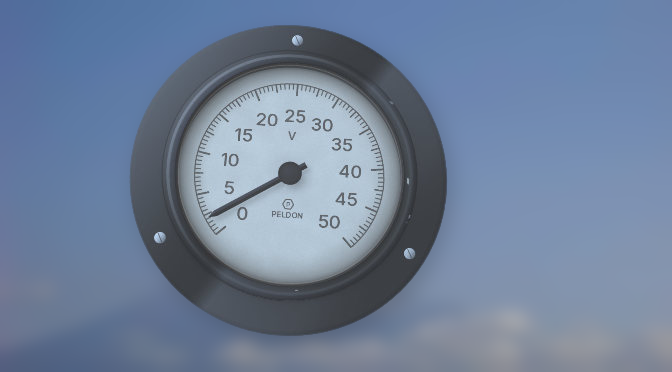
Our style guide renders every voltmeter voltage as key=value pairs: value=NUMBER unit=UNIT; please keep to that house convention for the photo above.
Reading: value=2 unit=V
